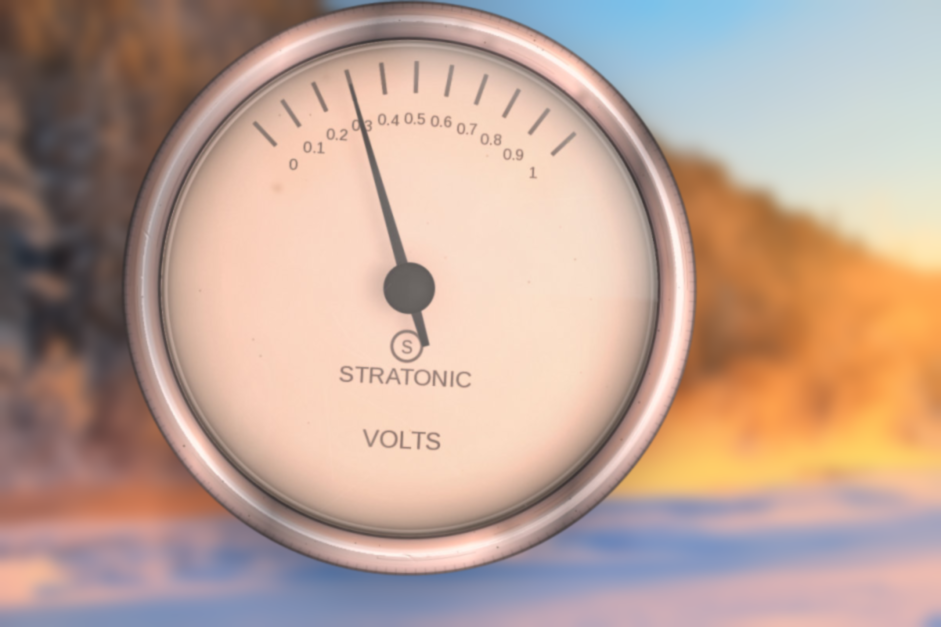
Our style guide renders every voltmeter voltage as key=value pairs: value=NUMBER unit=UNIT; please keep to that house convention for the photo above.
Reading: value=0.3 unit=V
